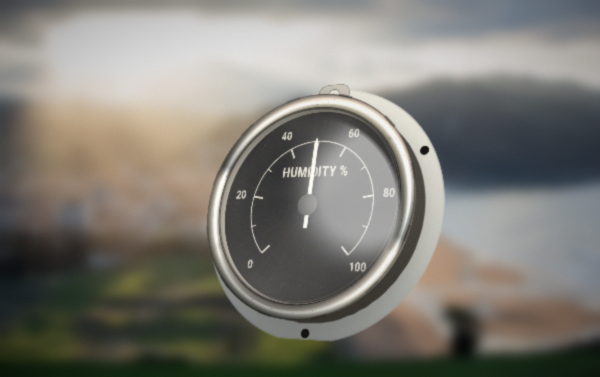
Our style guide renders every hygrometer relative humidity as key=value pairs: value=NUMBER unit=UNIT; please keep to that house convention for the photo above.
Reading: value=50 unit=%
